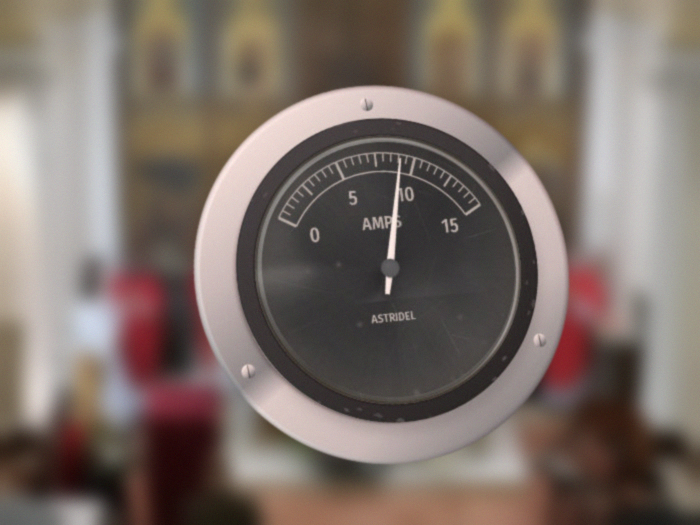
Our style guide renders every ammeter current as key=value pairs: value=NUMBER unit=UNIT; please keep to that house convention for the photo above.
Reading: value=9 unit=A
